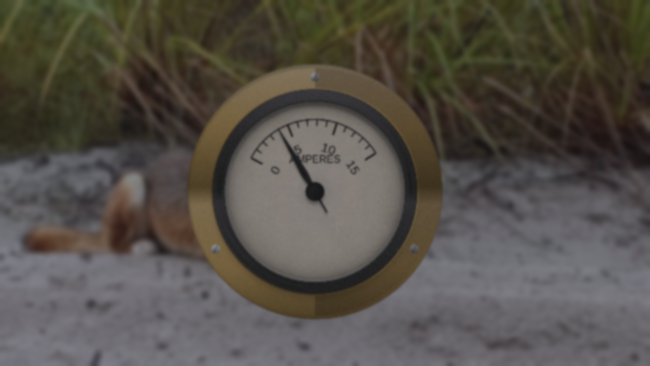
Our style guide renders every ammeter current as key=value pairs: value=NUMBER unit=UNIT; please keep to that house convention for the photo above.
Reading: value=4 unit=A
